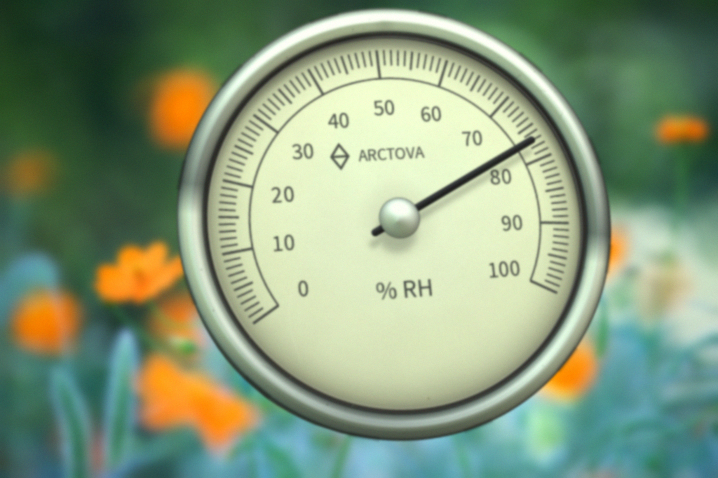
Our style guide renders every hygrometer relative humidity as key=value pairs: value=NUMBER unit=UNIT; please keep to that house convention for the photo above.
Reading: value=77 unit=%
